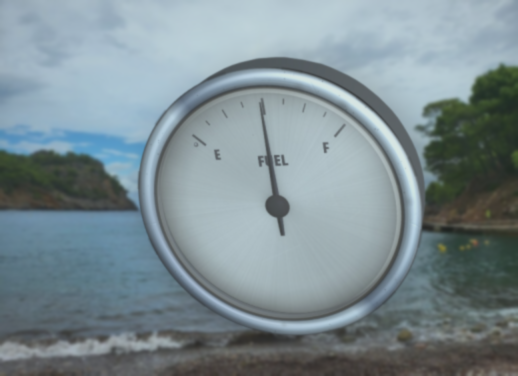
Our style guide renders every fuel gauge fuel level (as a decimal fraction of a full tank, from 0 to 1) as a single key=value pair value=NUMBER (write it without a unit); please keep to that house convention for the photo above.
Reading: value=0.5
